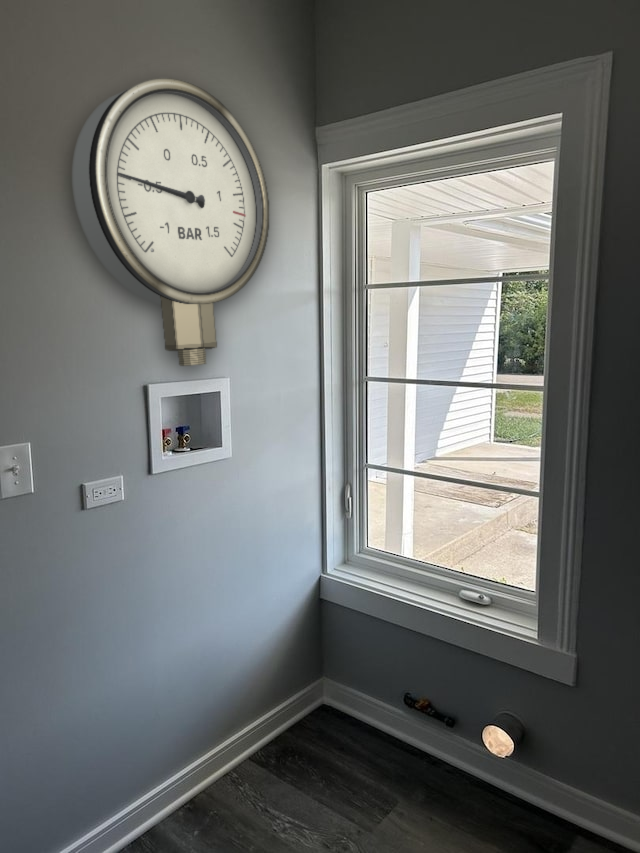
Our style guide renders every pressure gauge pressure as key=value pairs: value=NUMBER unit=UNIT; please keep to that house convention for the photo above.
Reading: value=-0.5 unit=bar
